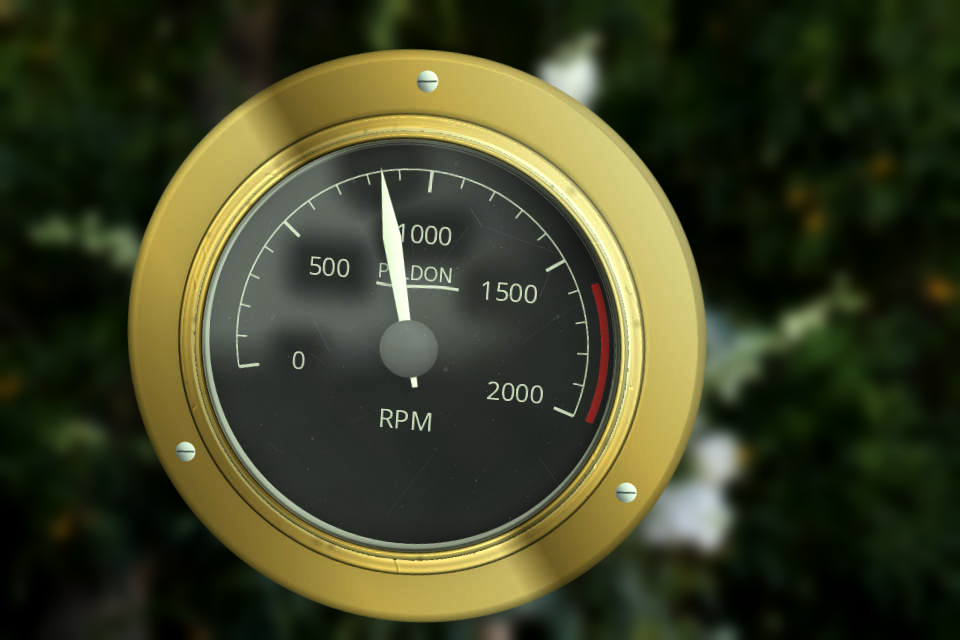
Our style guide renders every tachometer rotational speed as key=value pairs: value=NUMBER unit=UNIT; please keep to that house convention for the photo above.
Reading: value=850 unit=rpm
